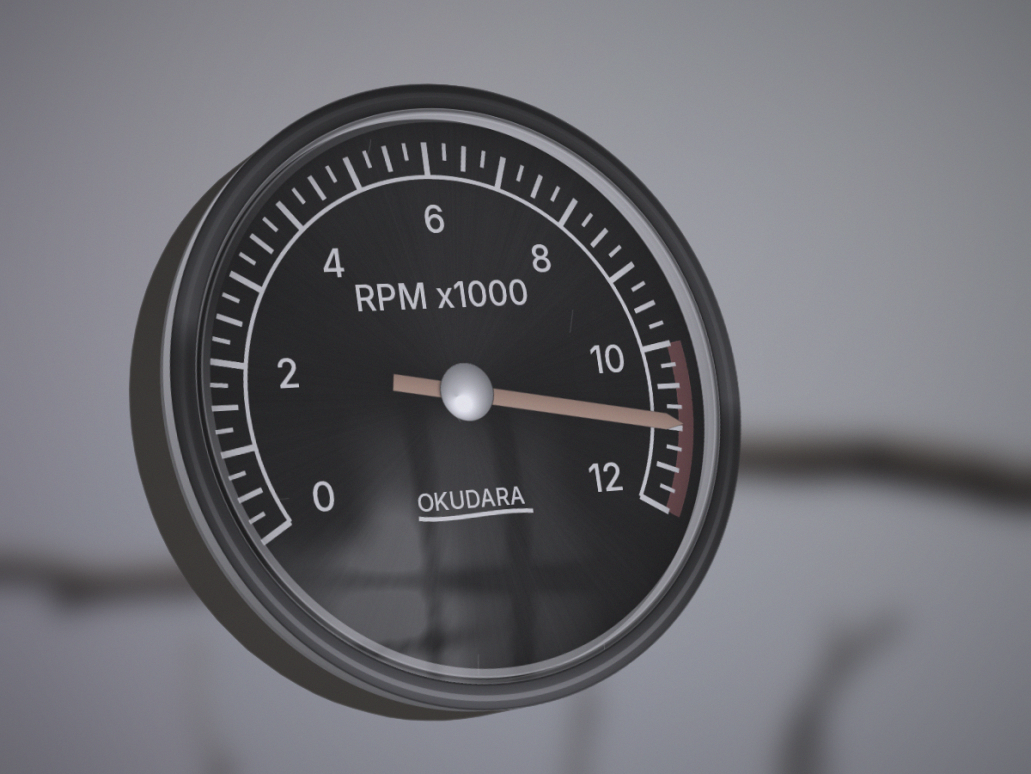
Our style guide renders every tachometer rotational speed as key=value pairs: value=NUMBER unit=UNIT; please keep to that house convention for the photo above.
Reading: value=11000 unit=rpm
